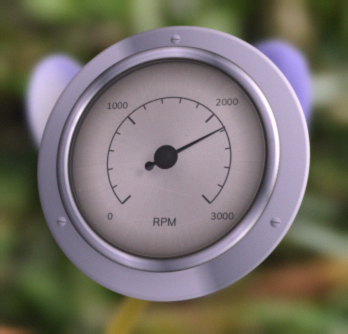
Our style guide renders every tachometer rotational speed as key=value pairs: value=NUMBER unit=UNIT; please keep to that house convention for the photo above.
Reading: value=2200 unit=rpm
